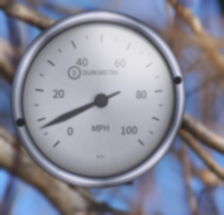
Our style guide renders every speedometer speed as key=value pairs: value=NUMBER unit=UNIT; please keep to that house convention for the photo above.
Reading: value=7.5 unit=mph
